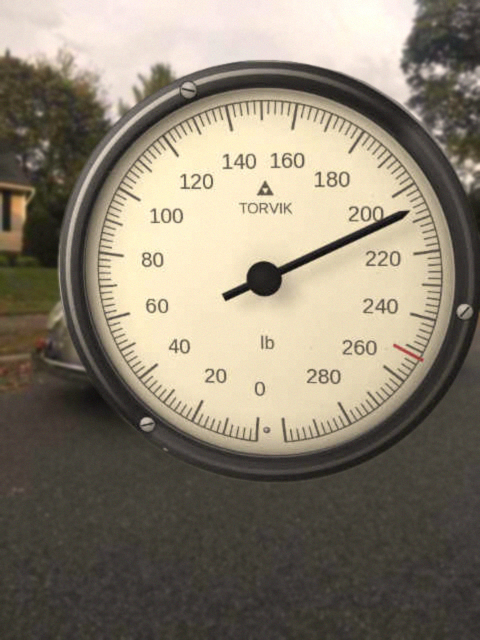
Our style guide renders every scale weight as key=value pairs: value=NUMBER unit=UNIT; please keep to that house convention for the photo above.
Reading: value=206 unit=lb
